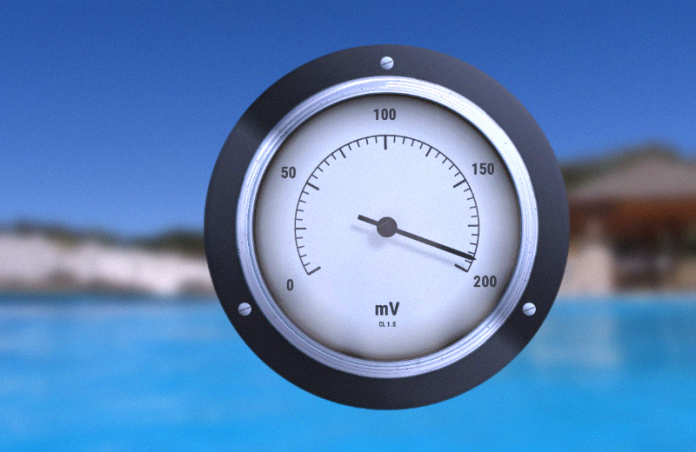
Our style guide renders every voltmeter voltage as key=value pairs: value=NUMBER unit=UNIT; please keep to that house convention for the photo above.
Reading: value=192.5 unit=mV
